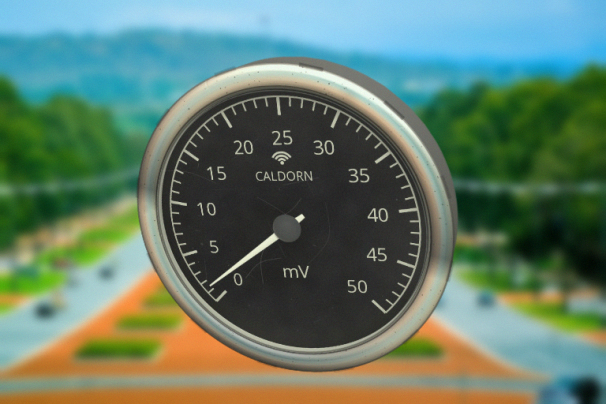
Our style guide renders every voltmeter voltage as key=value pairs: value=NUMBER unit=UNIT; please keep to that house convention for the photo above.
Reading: value=1.5 unit=mV
